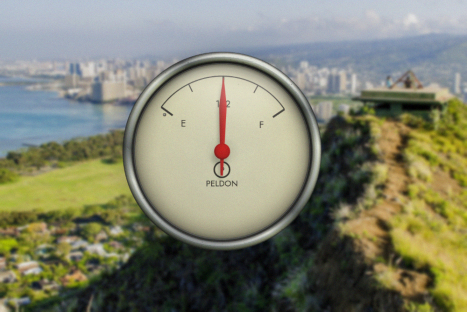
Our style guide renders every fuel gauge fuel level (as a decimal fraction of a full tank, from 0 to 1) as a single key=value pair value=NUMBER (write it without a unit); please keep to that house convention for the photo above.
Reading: value=0.5
